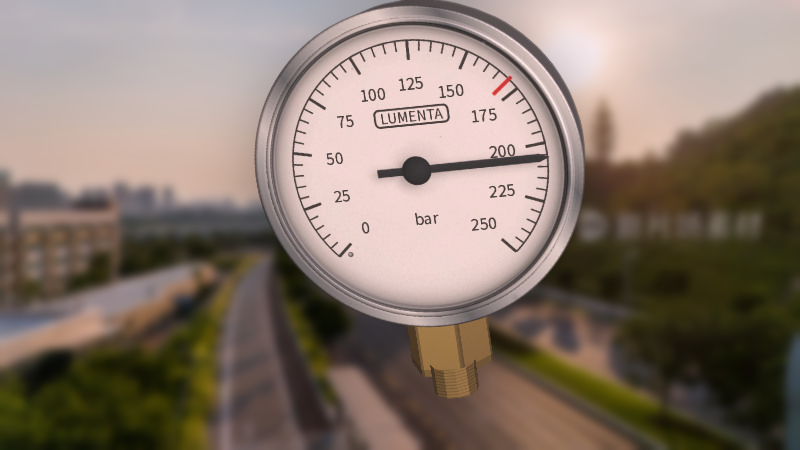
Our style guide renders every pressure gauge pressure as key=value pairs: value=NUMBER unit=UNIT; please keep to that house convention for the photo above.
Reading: value=205 unit=bar
